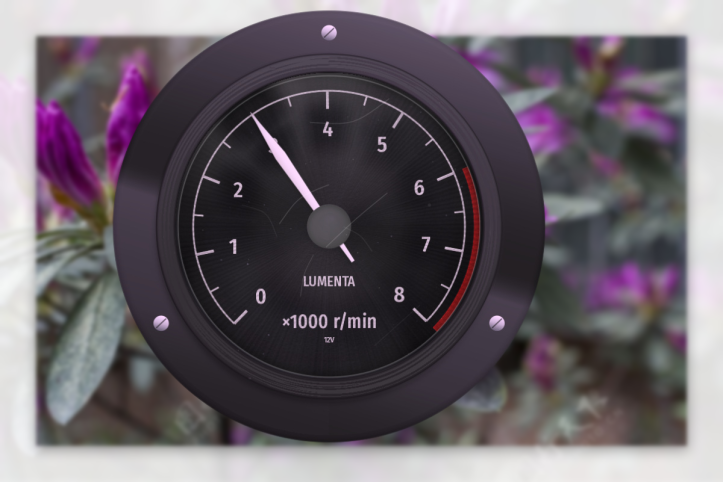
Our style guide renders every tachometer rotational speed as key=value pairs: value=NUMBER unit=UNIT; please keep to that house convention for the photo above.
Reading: value=3000 unit=rpm
